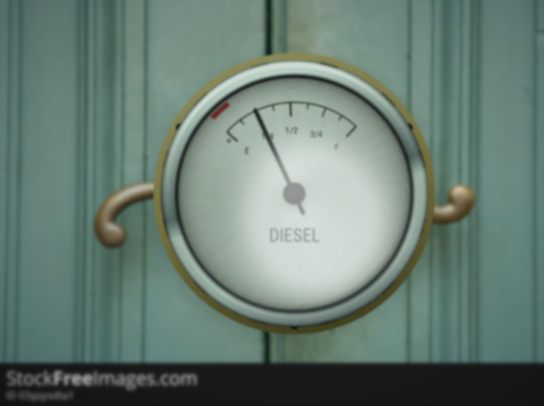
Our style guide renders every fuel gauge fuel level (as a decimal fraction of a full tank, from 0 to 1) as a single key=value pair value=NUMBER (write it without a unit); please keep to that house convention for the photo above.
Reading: value=0.25
